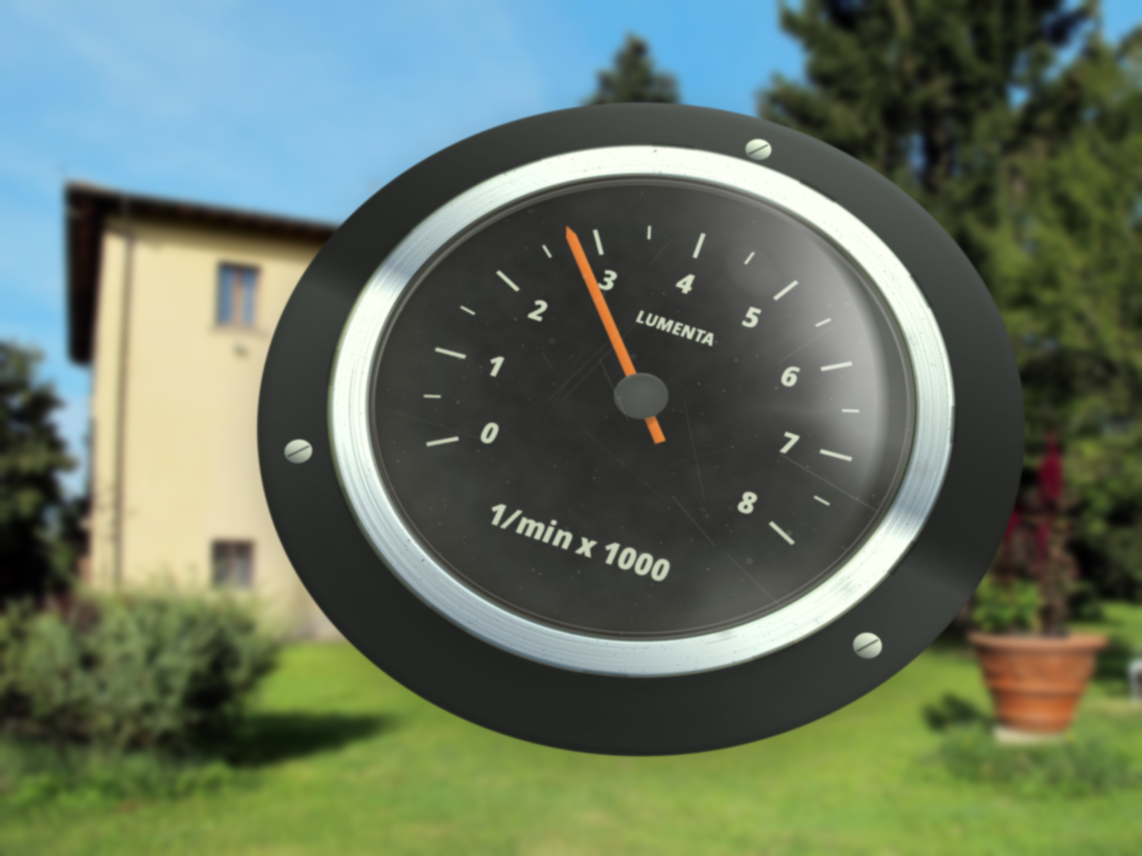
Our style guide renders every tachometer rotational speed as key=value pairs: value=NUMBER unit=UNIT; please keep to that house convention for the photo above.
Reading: value=2750 unit=rpm
